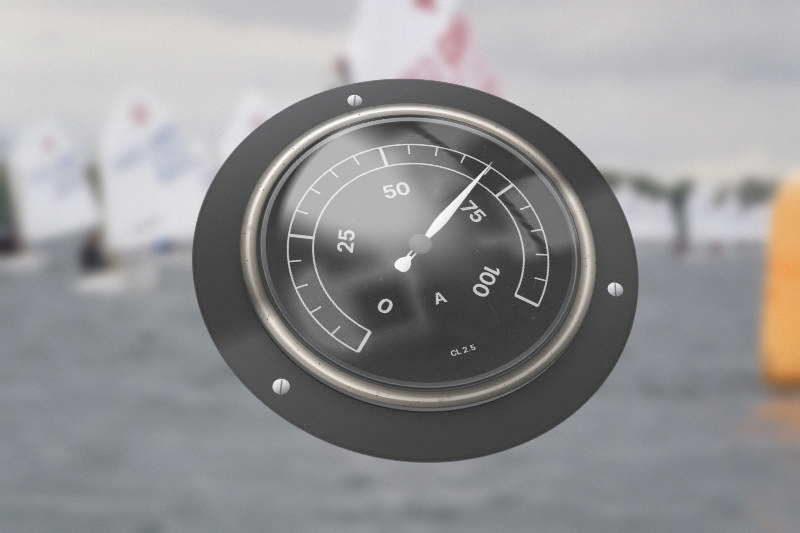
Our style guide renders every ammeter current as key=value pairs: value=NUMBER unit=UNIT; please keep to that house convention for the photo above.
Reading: value=70 unit=A
